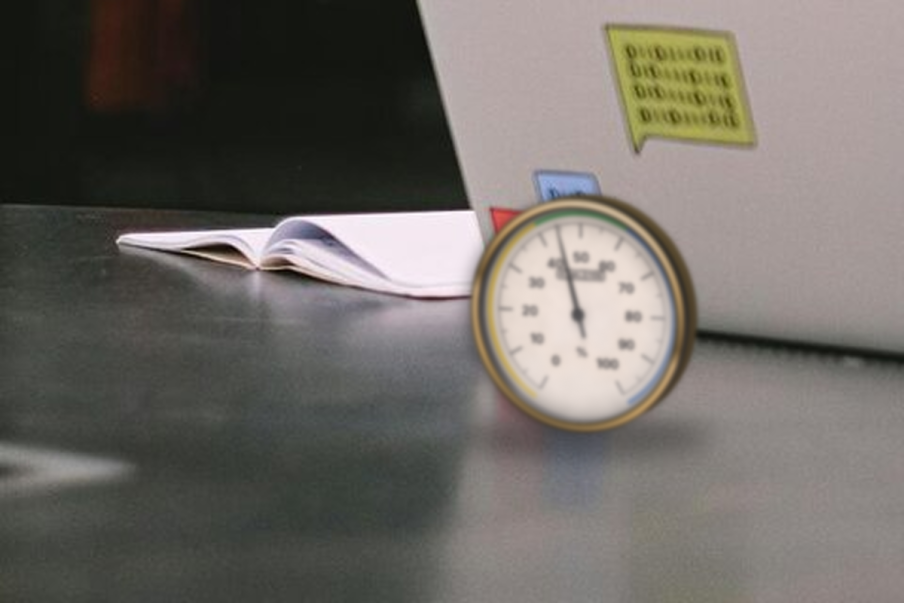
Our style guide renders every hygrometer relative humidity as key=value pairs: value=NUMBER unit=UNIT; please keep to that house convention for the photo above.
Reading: value=45 unit=%
